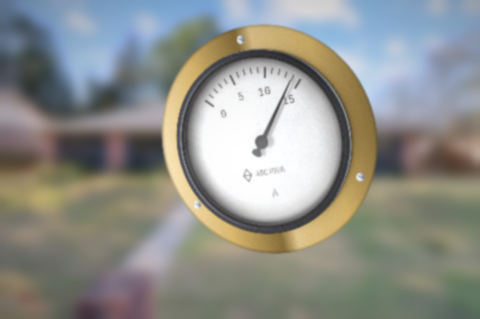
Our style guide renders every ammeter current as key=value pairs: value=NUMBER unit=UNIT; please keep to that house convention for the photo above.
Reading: value=14 unit=A
